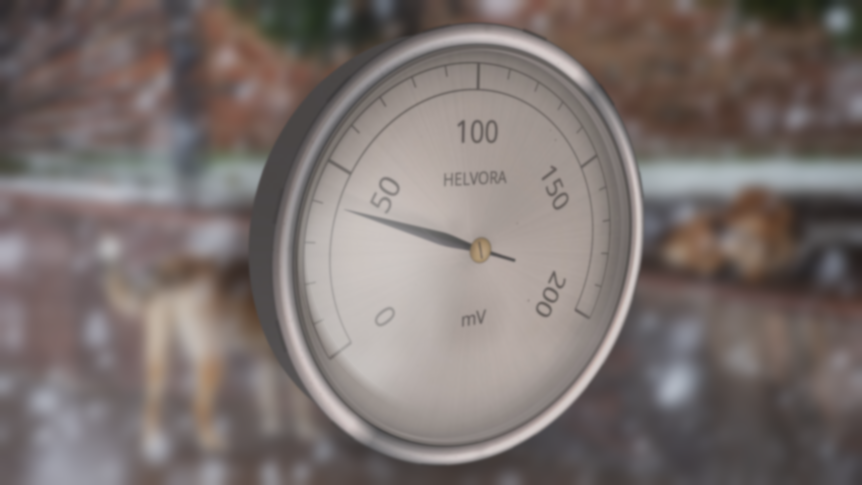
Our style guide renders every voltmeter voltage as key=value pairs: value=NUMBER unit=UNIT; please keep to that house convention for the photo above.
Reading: value=40 unit=mV
